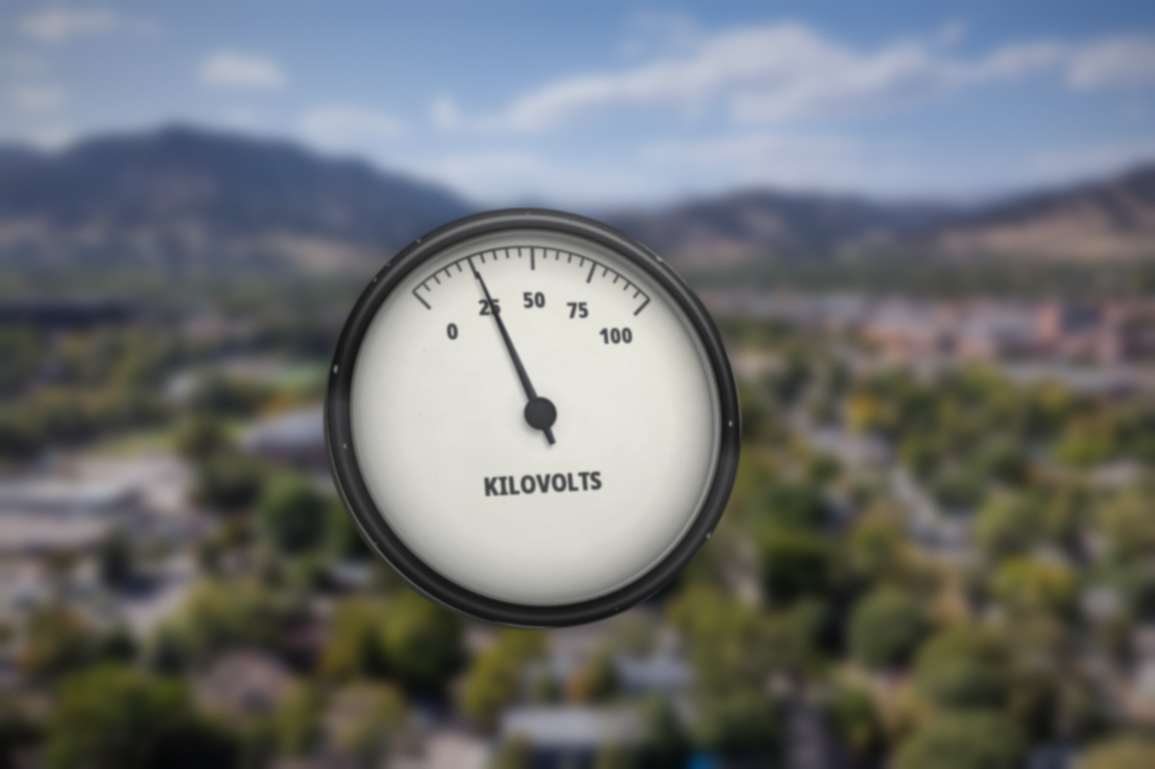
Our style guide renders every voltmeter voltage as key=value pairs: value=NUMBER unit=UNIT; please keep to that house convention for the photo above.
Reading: value=25 unit=kV
